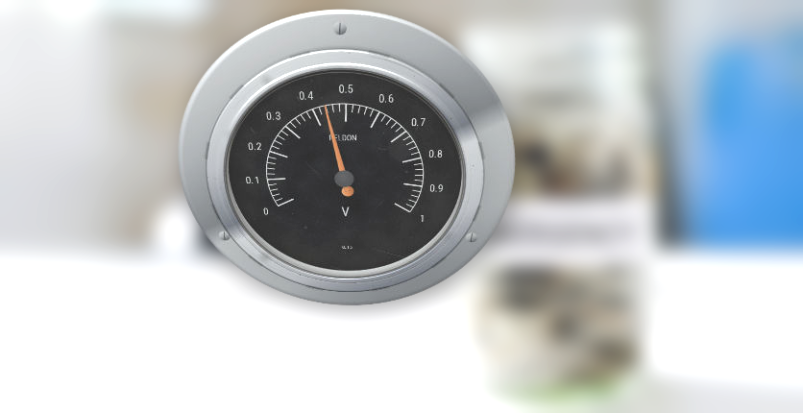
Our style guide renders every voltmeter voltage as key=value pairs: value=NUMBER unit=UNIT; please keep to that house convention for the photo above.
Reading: value=0.44 unit=V
